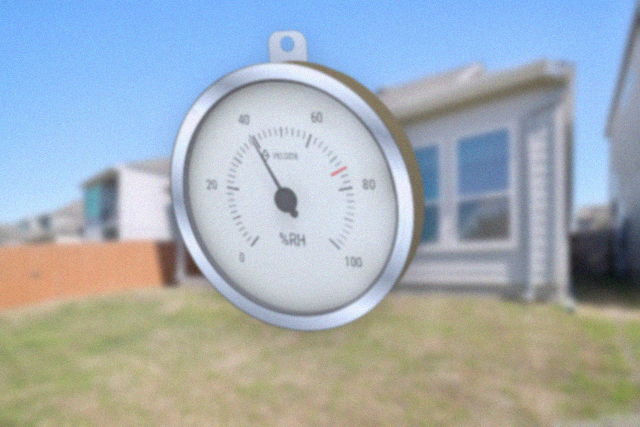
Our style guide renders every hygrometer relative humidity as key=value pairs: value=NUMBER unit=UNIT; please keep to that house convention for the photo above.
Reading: value=40 unit=%
